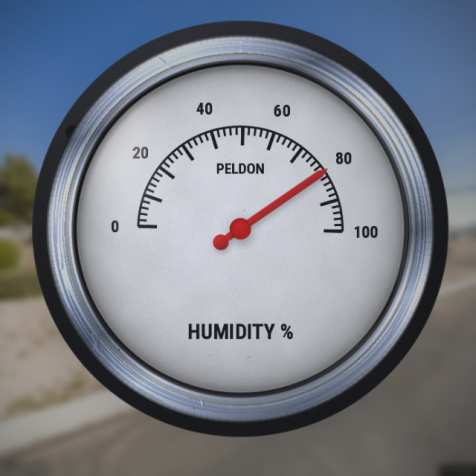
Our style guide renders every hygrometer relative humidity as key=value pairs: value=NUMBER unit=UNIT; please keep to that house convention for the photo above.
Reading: value=80 unit=%
